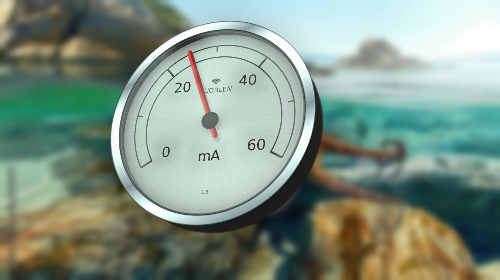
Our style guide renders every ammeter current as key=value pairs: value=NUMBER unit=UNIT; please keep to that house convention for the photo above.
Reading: value=25 unit=mA
